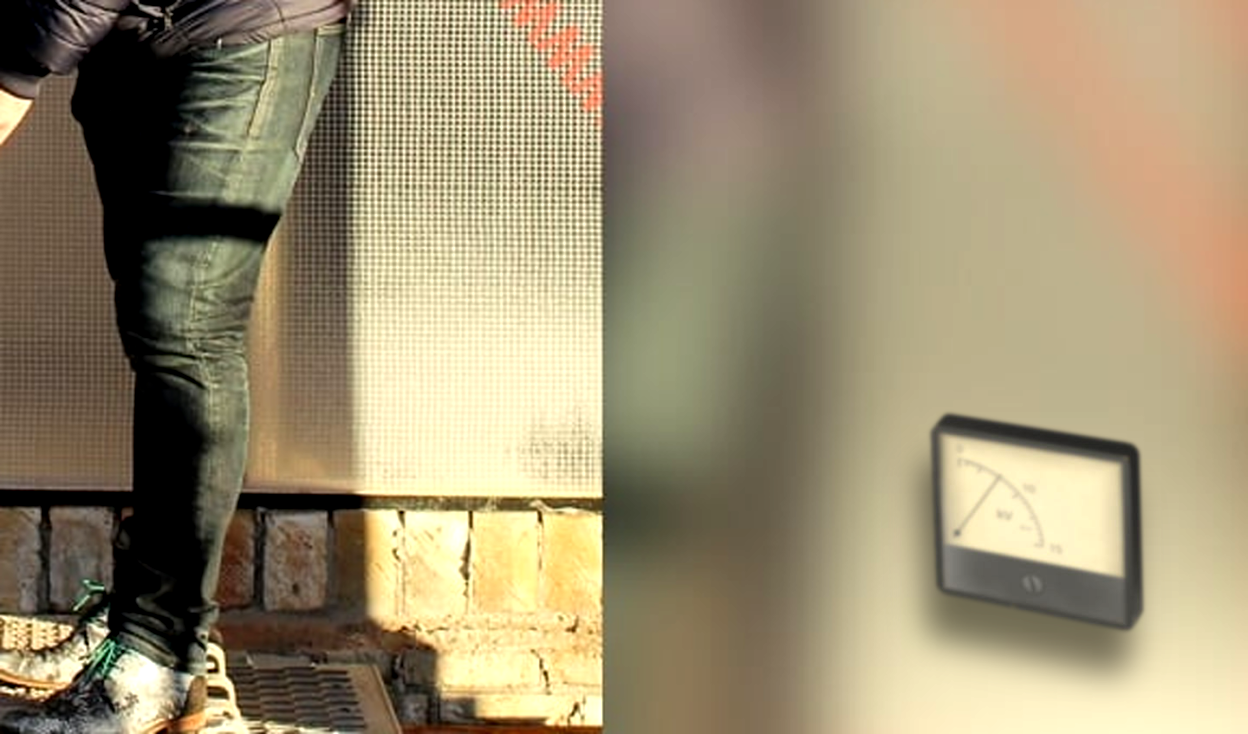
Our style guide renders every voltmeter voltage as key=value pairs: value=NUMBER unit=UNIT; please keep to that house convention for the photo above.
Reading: value=7.5 unit=kV
